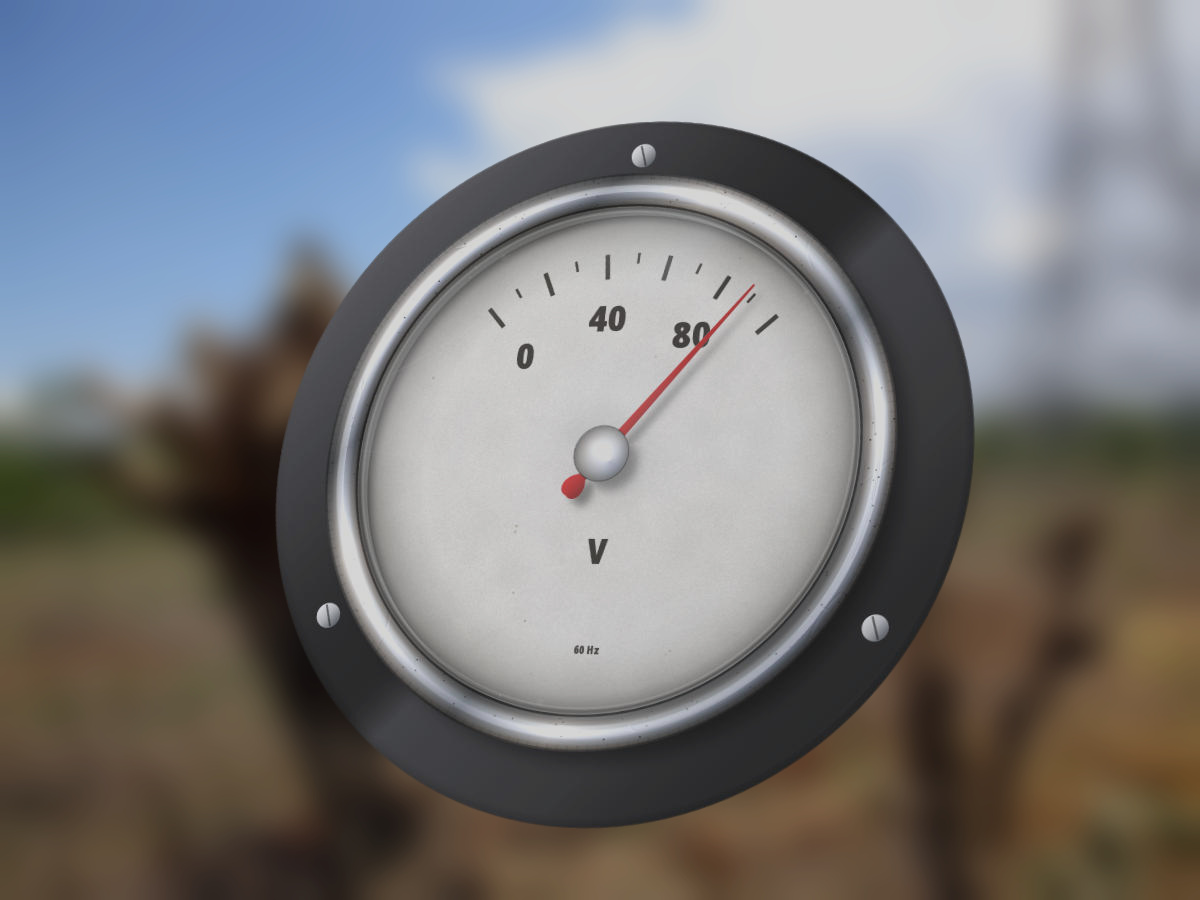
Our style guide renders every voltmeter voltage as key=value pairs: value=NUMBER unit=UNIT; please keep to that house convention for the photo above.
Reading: value=90 unit=V
